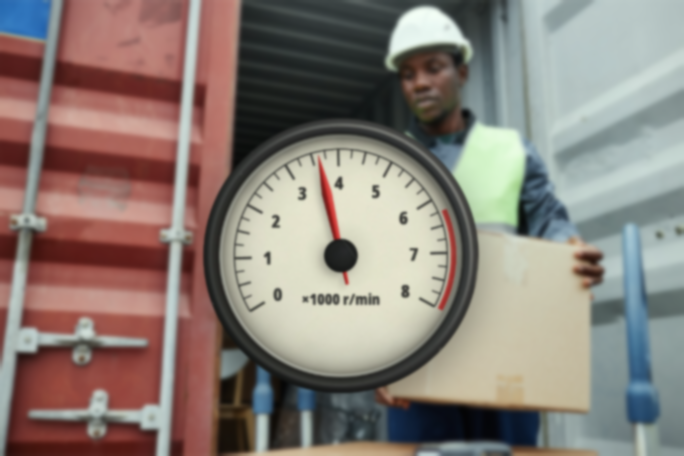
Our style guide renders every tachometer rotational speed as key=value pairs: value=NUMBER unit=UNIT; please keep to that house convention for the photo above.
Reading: value=3625 unit=rpm
